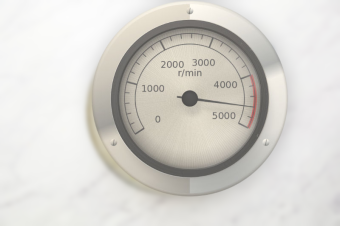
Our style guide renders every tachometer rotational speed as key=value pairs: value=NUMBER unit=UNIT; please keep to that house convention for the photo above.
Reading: value=4600 unit=rpm
